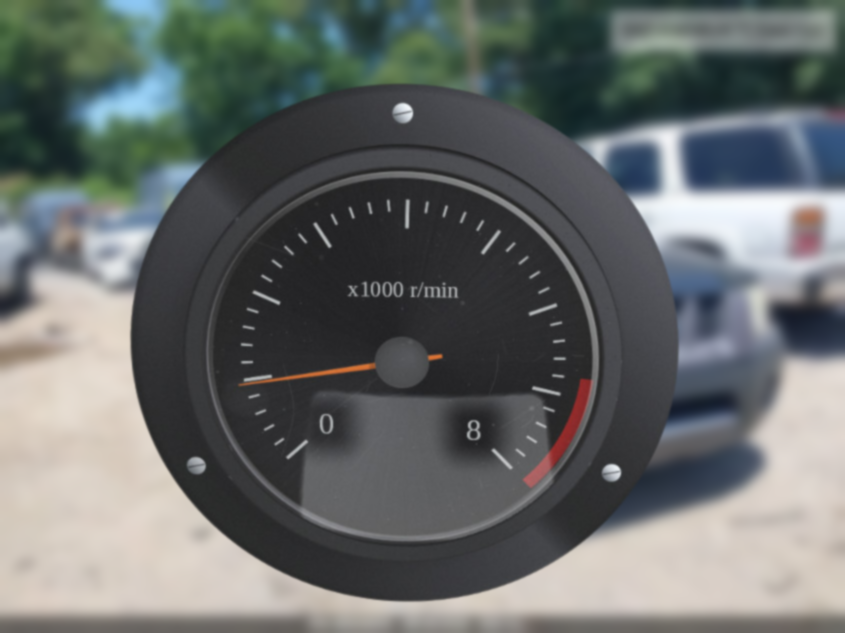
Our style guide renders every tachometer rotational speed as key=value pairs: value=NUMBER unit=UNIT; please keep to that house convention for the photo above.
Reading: value=1000 unit=rpm
